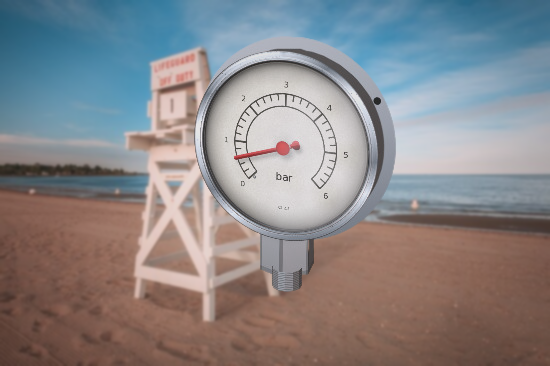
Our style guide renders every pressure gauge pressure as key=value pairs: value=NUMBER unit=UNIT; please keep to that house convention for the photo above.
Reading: value=0.6 unit=bar
